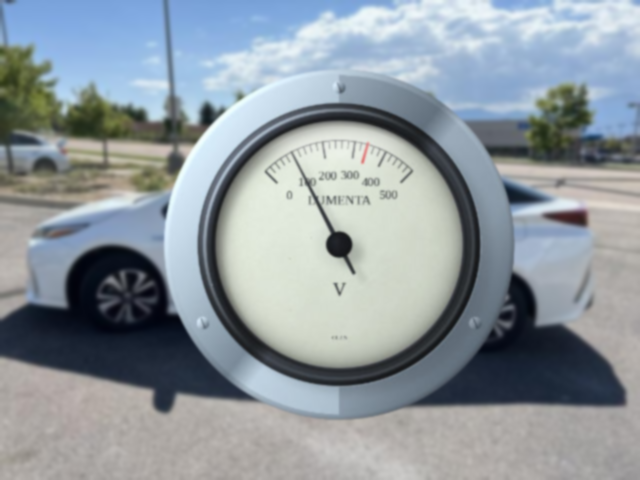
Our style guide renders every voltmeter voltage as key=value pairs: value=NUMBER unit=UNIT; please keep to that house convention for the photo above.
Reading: value=100 unit=V
